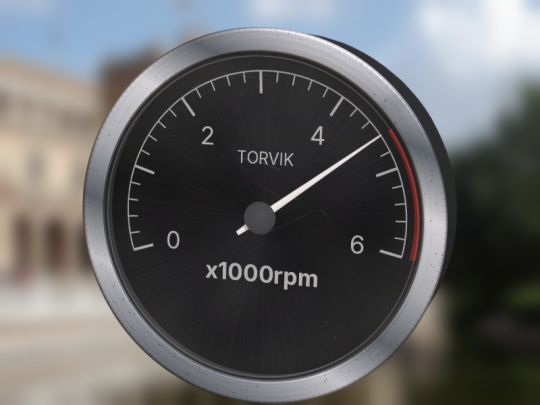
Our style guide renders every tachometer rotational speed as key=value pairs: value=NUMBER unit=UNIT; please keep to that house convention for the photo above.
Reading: value=4600 unit=rpm
